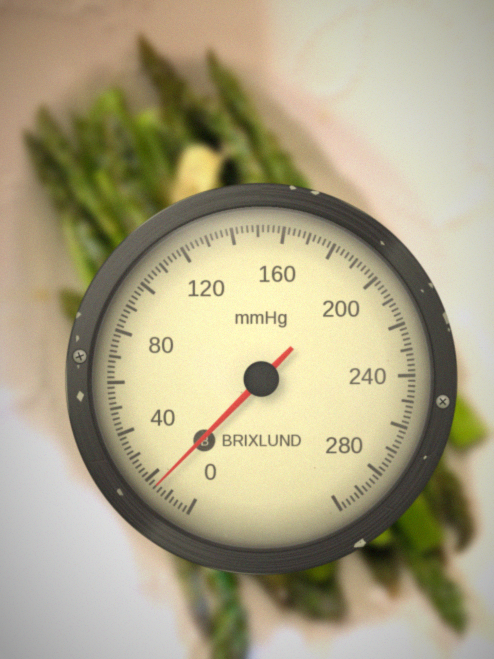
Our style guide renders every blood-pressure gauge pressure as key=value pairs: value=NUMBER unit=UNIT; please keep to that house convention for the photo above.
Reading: value=16 unit=mmHg
